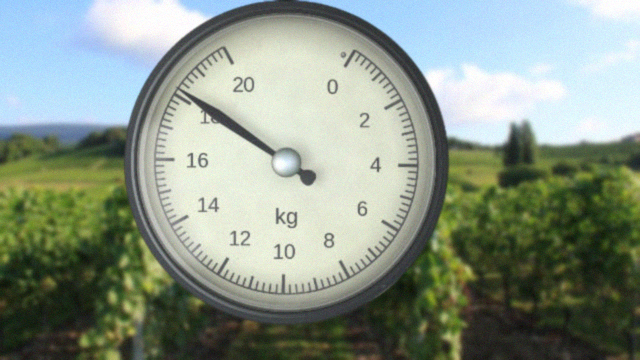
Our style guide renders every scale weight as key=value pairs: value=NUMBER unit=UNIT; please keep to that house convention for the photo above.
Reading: value=18.2 unit=kg
